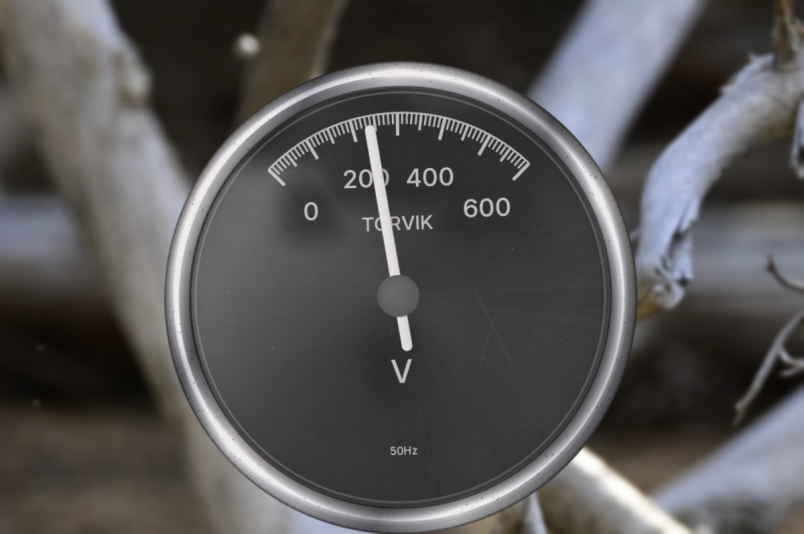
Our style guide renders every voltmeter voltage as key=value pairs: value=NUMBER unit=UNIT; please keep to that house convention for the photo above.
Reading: value=240 unit=V
